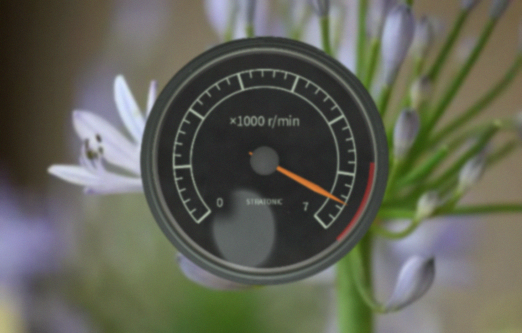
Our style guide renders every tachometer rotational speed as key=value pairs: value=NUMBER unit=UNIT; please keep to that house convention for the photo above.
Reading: value=6500 unit=rpm
